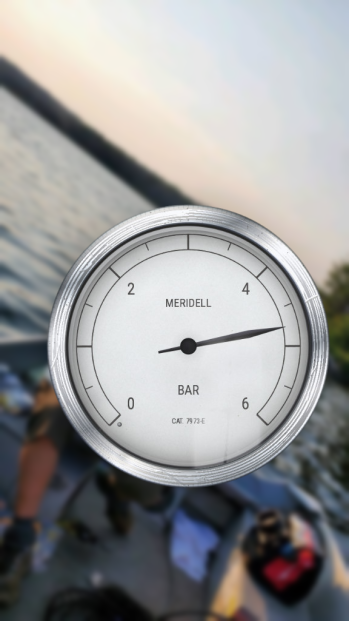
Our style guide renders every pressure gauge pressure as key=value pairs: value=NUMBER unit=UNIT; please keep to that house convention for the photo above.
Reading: value=4.75 unit=bar
